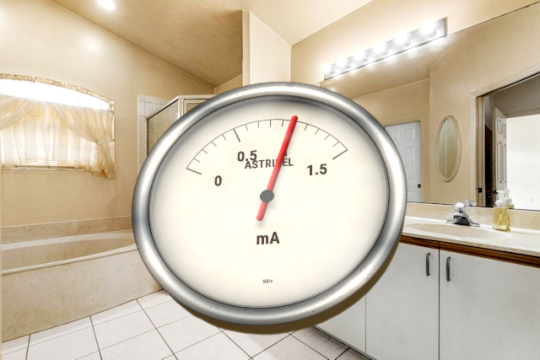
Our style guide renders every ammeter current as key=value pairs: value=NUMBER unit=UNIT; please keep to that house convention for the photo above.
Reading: value=1 unit=mA
